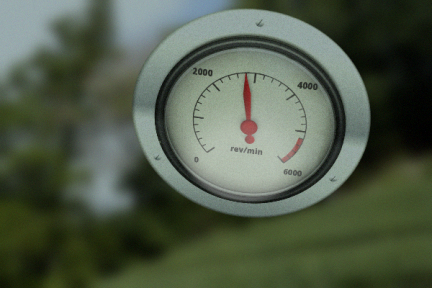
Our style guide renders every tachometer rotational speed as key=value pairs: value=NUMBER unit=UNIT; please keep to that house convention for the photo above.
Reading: value=2800 unit=rpm
